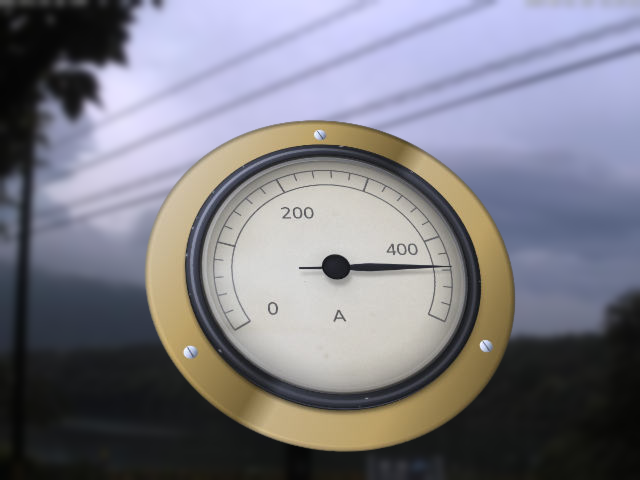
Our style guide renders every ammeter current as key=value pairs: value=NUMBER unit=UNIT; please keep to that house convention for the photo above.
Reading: value=440 unit=A
